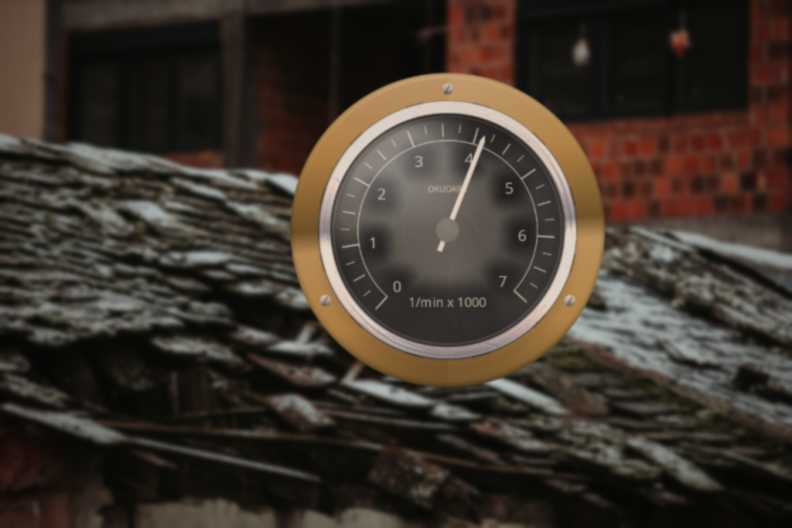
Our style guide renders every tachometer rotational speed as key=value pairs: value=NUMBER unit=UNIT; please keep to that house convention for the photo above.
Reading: value=4125 unit=rpm
